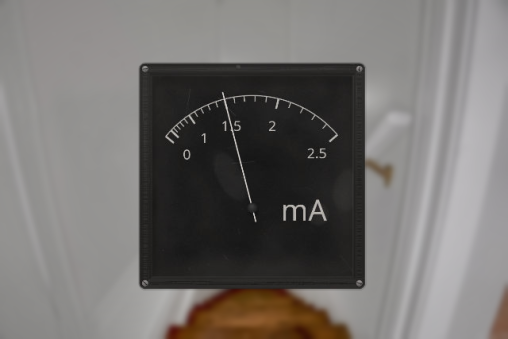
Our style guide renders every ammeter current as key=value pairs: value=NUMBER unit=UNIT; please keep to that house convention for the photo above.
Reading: value=1.5 unit=mA
